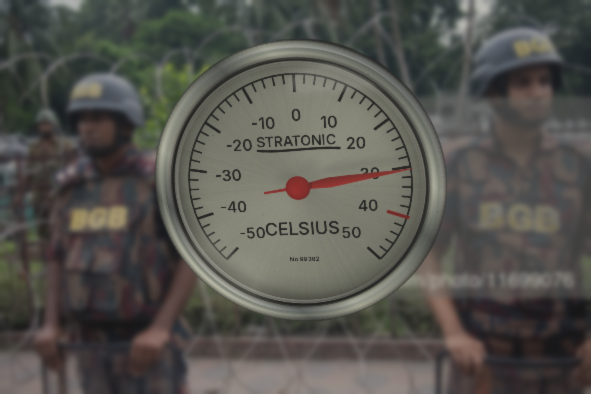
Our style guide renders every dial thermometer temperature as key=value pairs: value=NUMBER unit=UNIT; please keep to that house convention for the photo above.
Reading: value=30 unit=°C
